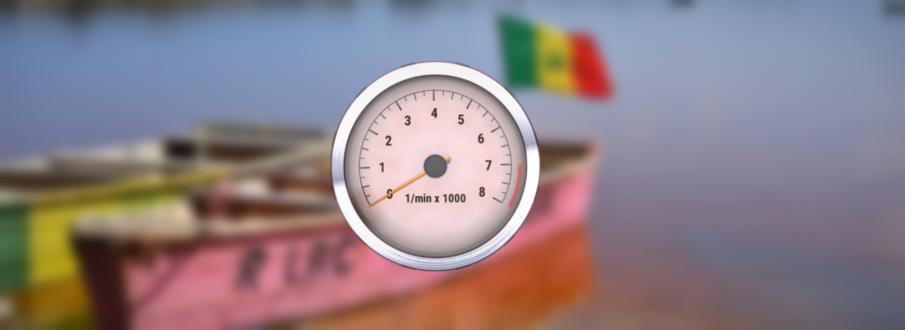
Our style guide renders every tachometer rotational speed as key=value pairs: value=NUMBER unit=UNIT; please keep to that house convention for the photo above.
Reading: value=0 unit=rpm
